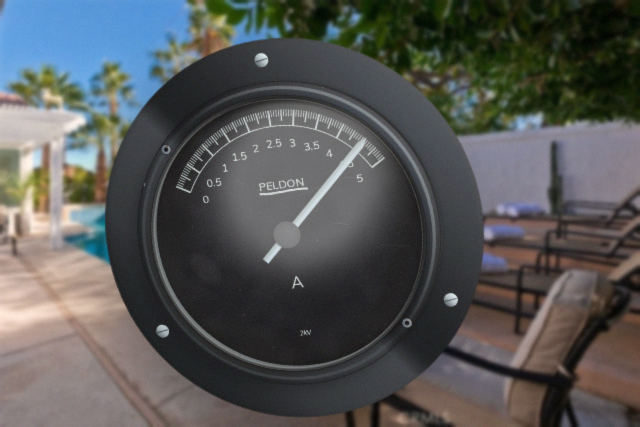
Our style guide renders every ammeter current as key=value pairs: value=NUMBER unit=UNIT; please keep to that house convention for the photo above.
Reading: value=4.5 unit=A
